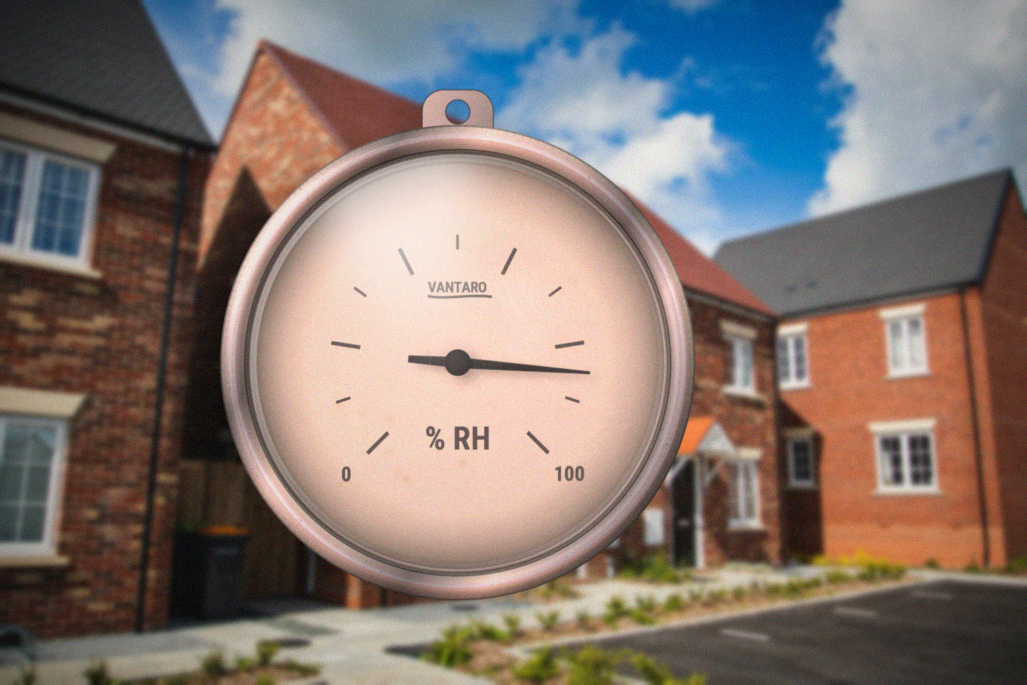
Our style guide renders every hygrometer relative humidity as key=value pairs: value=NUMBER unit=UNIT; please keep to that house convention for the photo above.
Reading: value=85 unit=%
